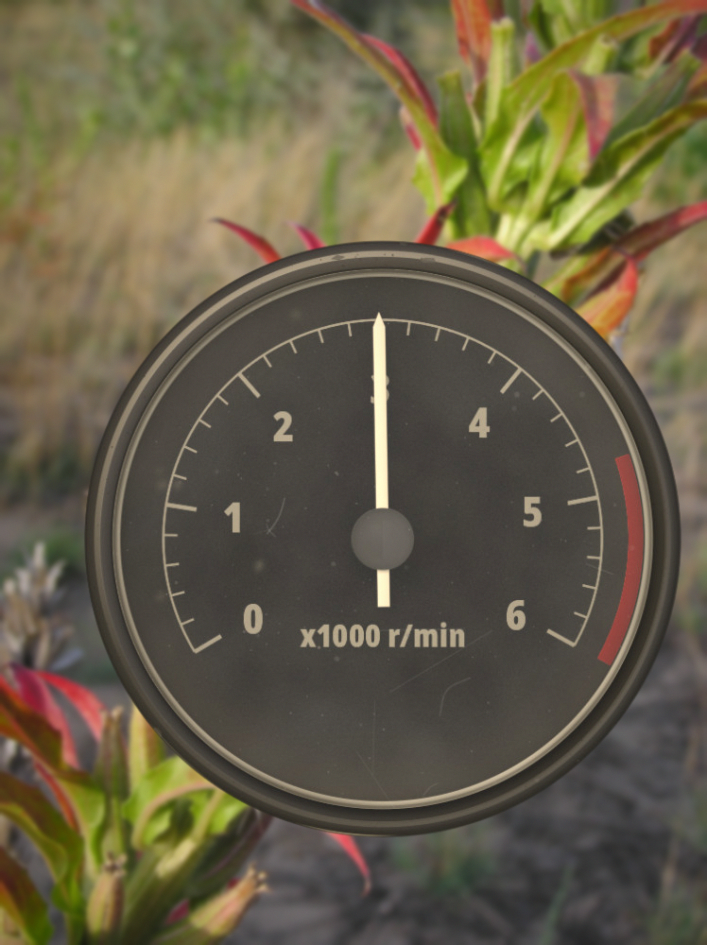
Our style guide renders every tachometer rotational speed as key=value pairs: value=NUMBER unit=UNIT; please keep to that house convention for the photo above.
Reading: value=3000 unit=rpm
